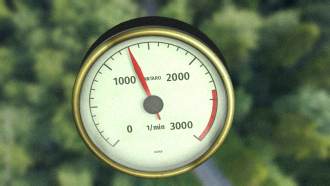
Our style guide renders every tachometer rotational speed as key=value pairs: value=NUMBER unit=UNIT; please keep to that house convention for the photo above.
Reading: value=1300 unit=rpm
